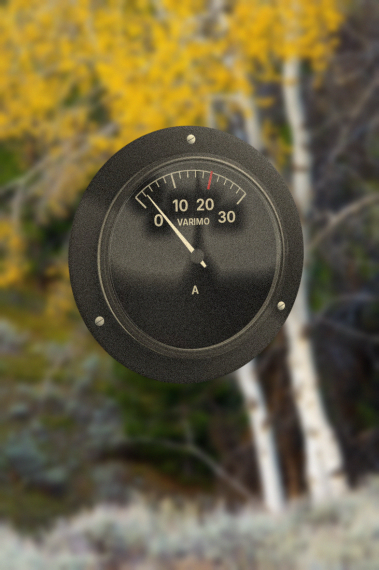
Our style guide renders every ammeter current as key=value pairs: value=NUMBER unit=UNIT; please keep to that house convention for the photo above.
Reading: value=2 unit=A
